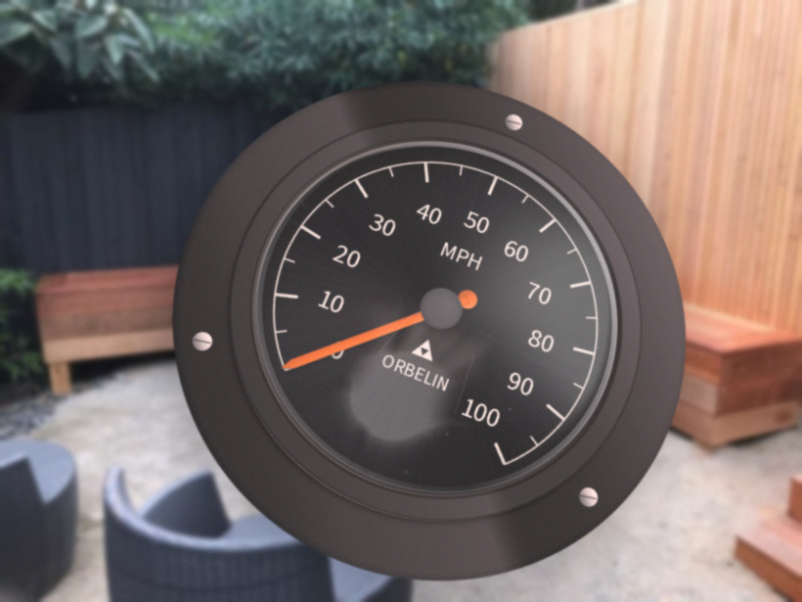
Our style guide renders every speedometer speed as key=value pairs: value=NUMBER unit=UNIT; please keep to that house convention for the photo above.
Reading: value=0 unit=mph
